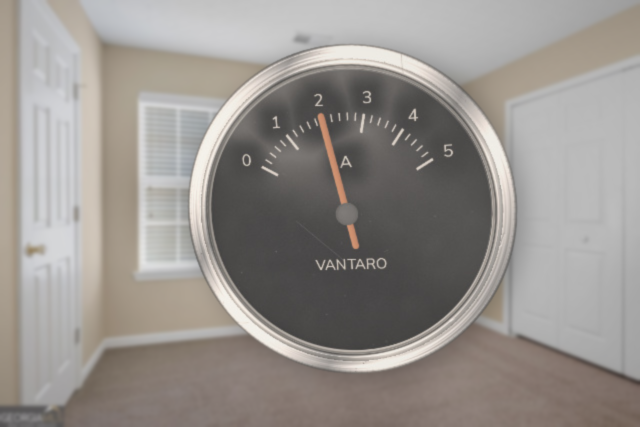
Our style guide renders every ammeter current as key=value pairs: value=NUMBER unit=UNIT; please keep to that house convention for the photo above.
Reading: value=2 unit=A
